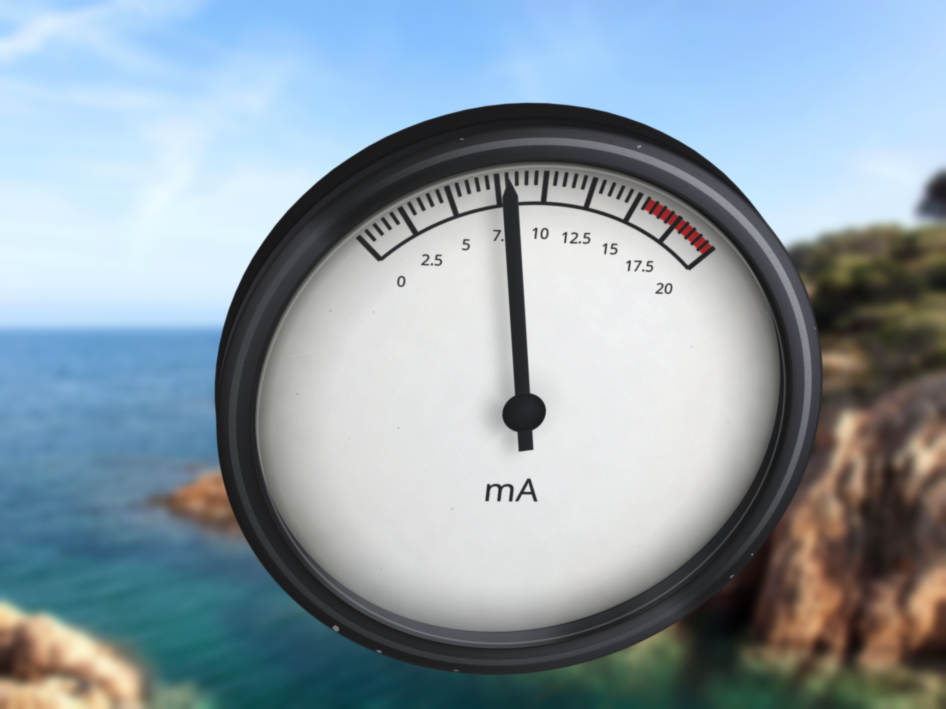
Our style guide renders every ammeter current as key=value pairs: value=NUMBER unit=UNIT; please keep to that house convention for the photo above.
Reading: value=8 unit=mA
